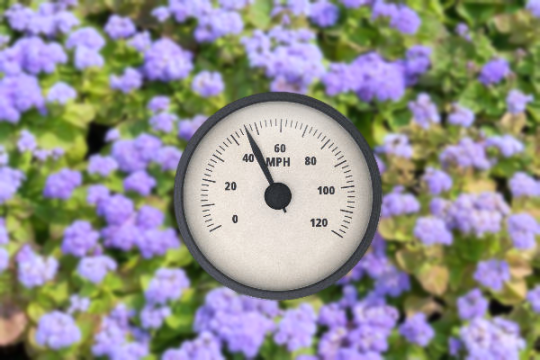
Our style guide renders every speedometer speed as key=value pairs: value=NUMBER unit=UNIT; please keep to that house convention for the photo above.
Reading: value=46 unit=mph
